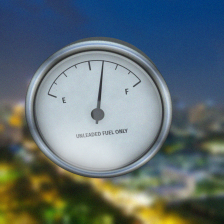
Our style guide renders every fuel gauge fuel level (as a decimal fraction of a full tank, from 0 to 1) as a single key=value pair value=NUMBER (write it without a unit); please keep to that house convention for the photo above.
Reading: value=0.625
